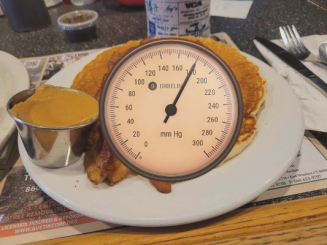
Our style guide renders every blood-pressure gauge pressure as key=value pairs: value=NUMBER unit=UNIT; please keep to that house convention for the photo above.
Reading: value=180 unit=mmHg
